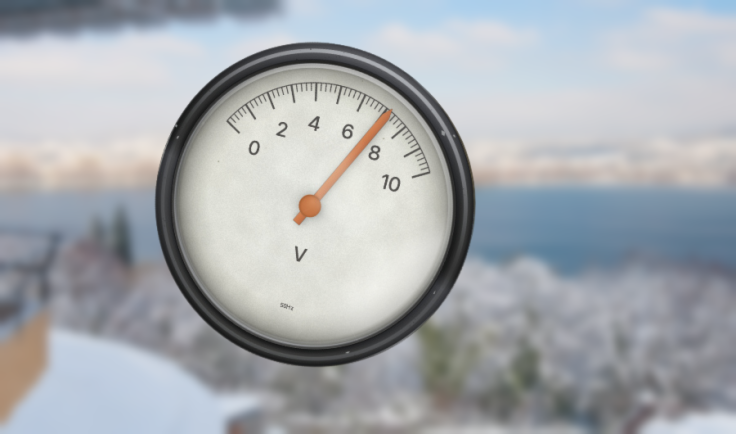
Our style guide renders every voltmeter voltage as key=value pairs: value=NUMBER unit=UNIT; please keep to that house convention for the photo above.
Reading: value=7.2 unit=V
